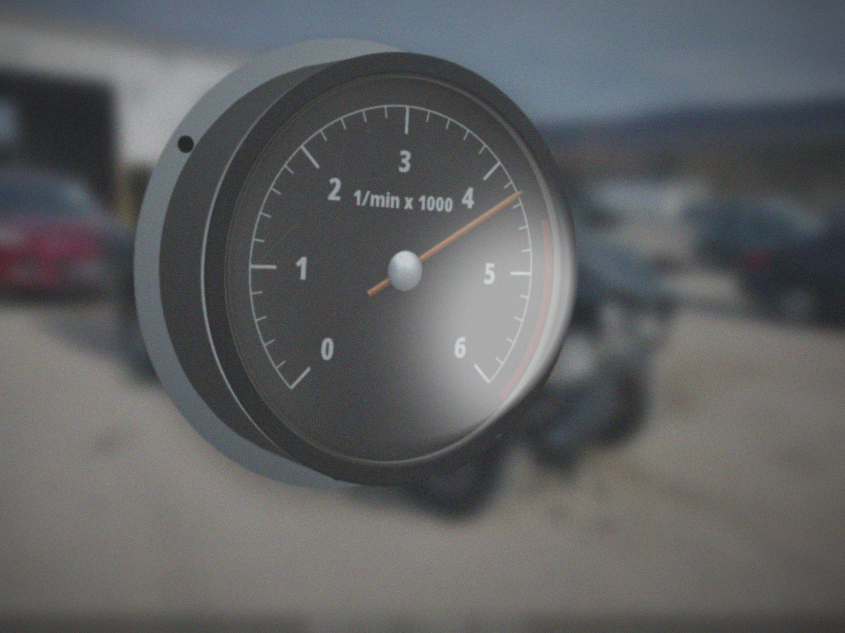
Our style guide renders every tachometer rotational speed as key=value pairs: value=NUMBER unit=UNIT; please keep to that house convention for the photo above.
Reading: value=4300 unit=rpm
